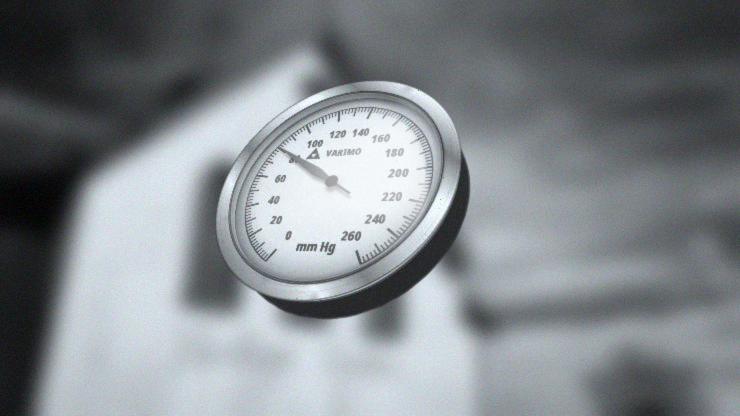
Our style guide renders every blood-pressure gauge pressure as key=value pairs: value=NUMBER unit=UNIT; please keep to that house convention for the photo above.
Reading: value=80 unit=mmHg
